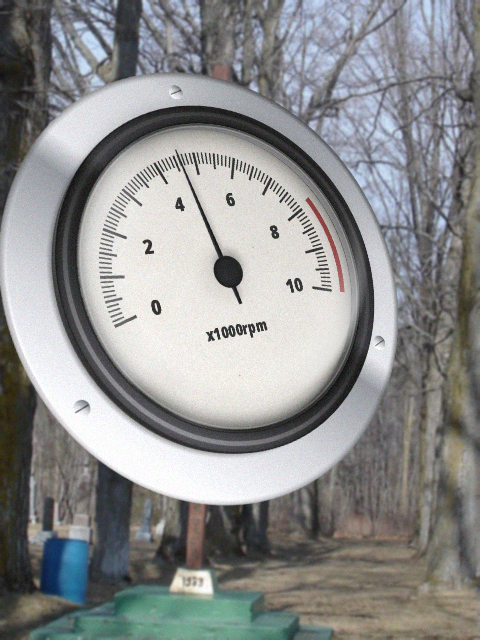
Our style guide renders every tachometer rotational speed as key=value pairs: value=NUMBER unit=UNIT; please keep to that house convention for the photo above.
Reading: value=4500 unit=rpm
